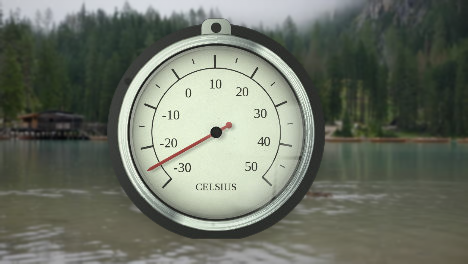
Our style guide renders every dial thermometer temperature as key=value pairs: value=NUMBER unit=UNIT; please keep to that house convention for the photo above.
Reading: value=-25 unit=°C
